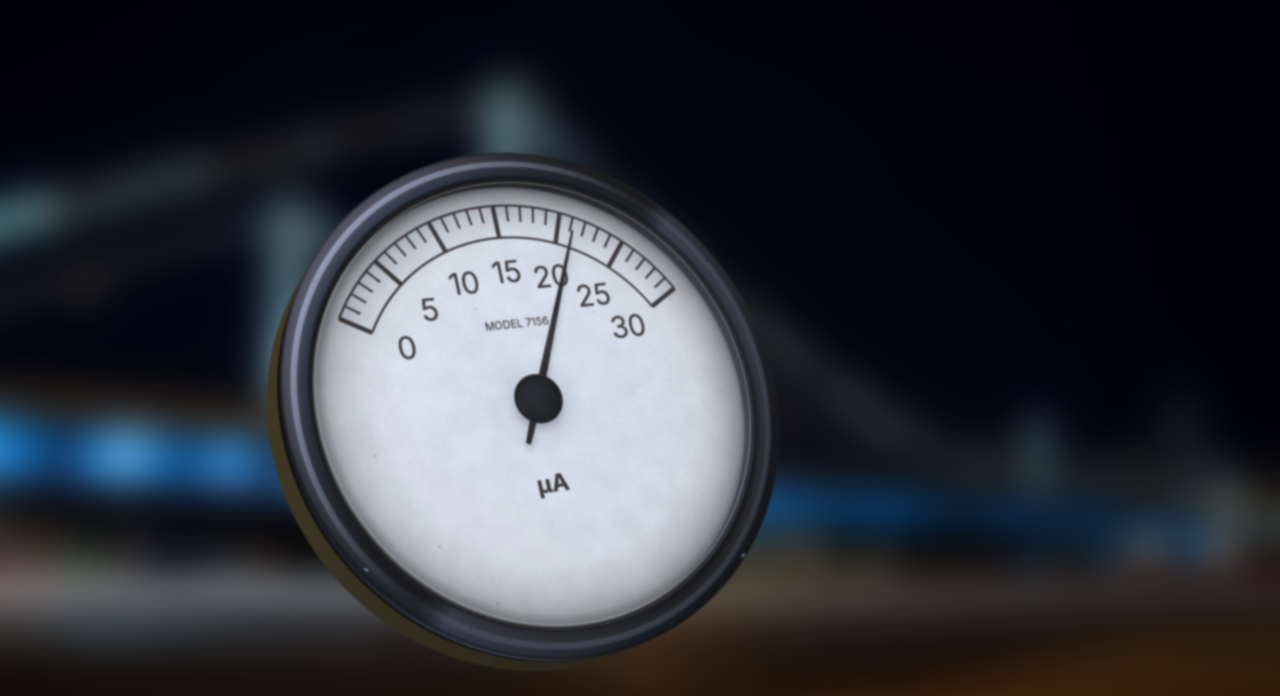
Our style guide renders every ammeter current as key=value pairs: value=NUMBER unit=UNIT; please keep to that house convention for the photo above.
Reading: value=21 unit=µA
